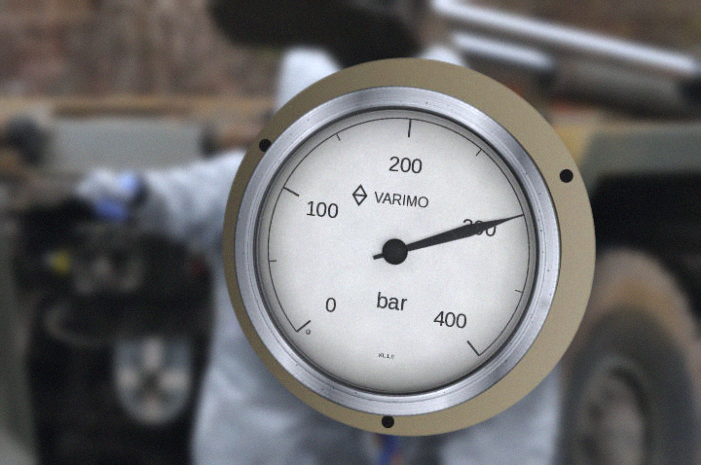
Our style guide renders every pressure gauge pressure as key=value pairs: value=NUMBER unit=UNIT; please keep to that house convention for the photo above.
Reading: value=300 unit=bar
